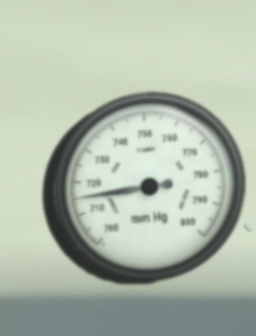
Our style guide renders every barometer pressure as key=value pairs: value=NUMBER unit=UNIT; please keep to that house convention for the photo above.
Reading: value=715 unit=mmHg
